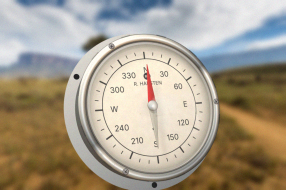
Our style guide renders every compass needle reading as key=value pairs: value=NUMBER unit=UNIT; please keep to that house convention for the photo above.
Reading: value=0 unit=°
